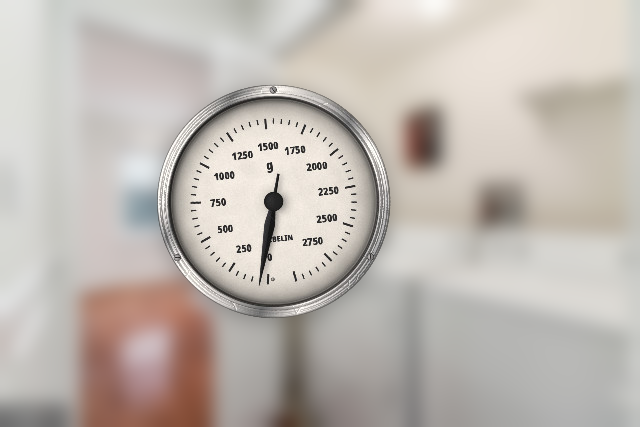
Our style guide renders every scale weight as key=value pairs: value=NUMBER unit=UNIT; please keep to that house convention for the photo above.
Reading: value=50 unit=g
